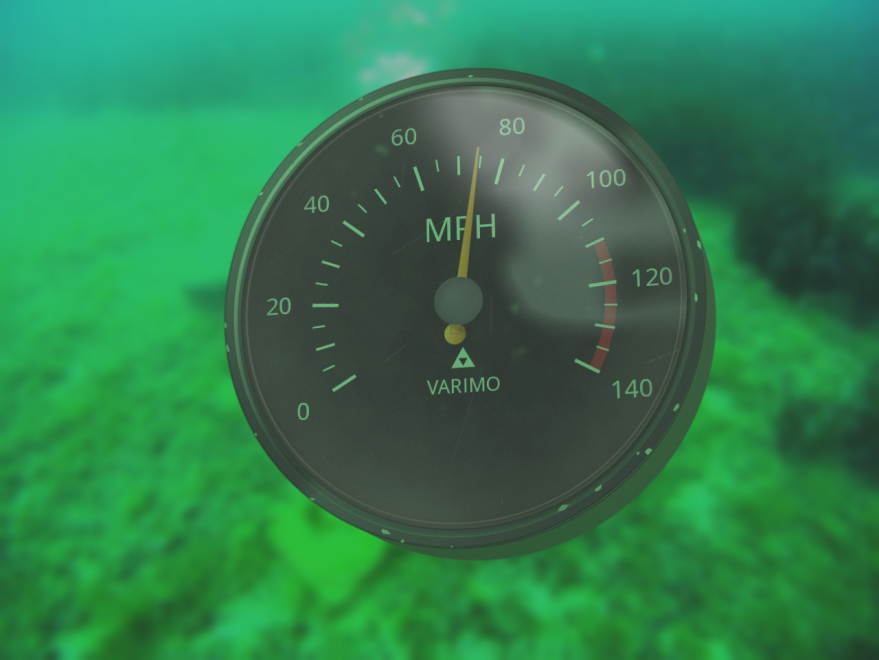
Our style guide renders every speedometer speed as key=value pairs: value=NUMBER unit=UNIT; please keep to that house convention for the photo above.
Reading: value=75 unit=mph
